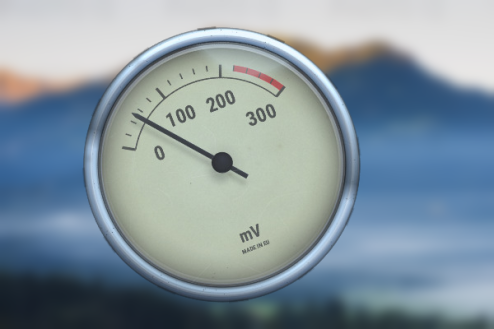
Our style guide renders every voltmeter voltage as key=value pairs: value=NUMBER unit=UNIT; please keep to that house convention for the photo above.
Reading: value=50 unit=mV
